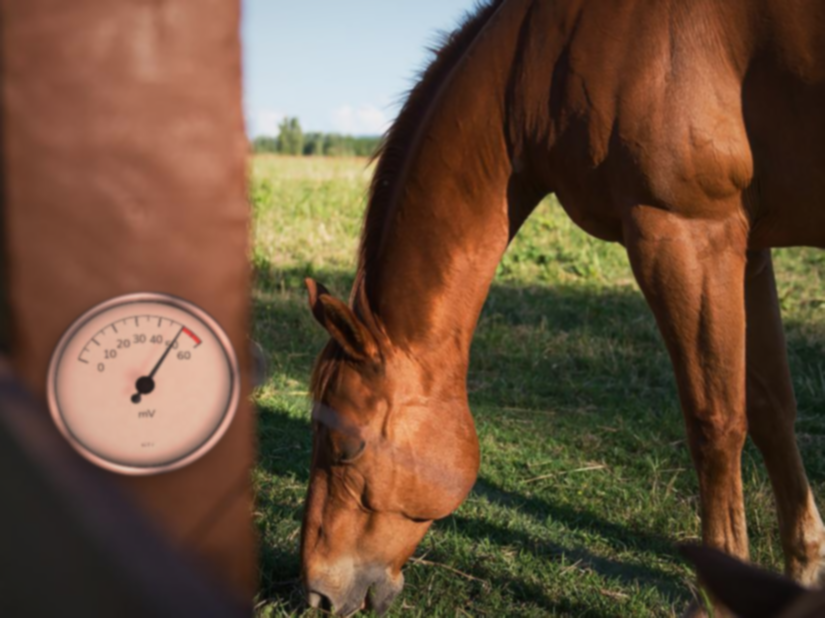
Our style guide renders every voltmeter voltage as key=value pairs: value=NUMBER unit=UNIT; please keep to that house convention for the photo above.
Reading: value=50 unit=mV
